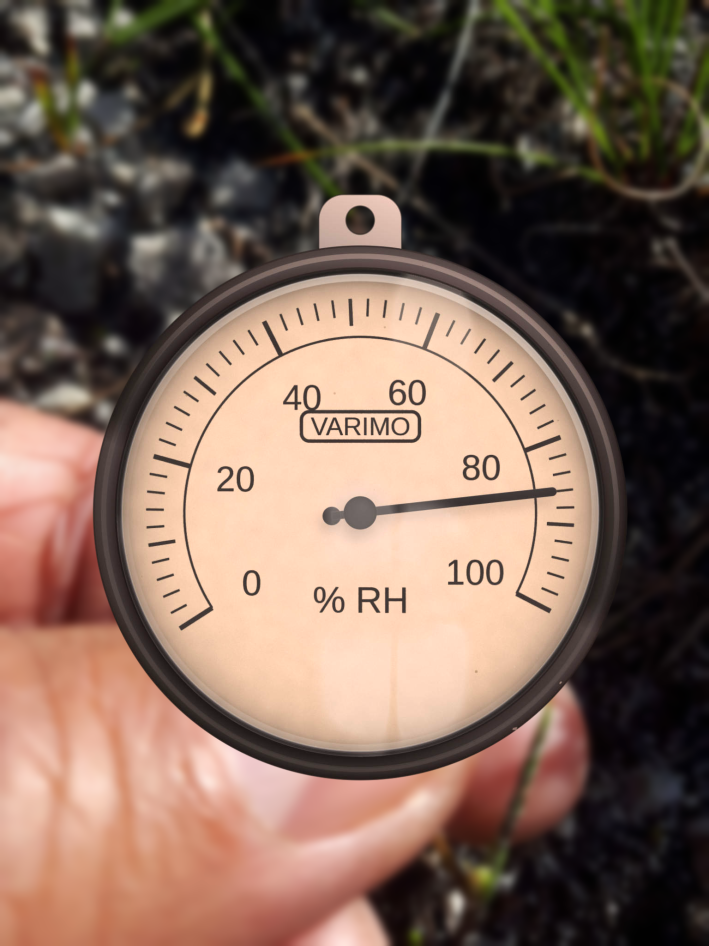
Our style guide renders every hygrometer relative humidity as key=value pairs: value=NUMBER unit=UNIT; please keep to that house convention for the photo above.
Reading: value=86 unit=%
